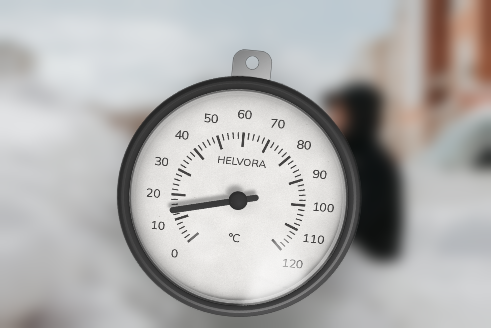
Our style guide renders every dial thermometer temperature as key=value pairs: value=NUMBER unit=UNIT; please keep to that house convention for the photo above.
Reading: value=14 unit=°C
